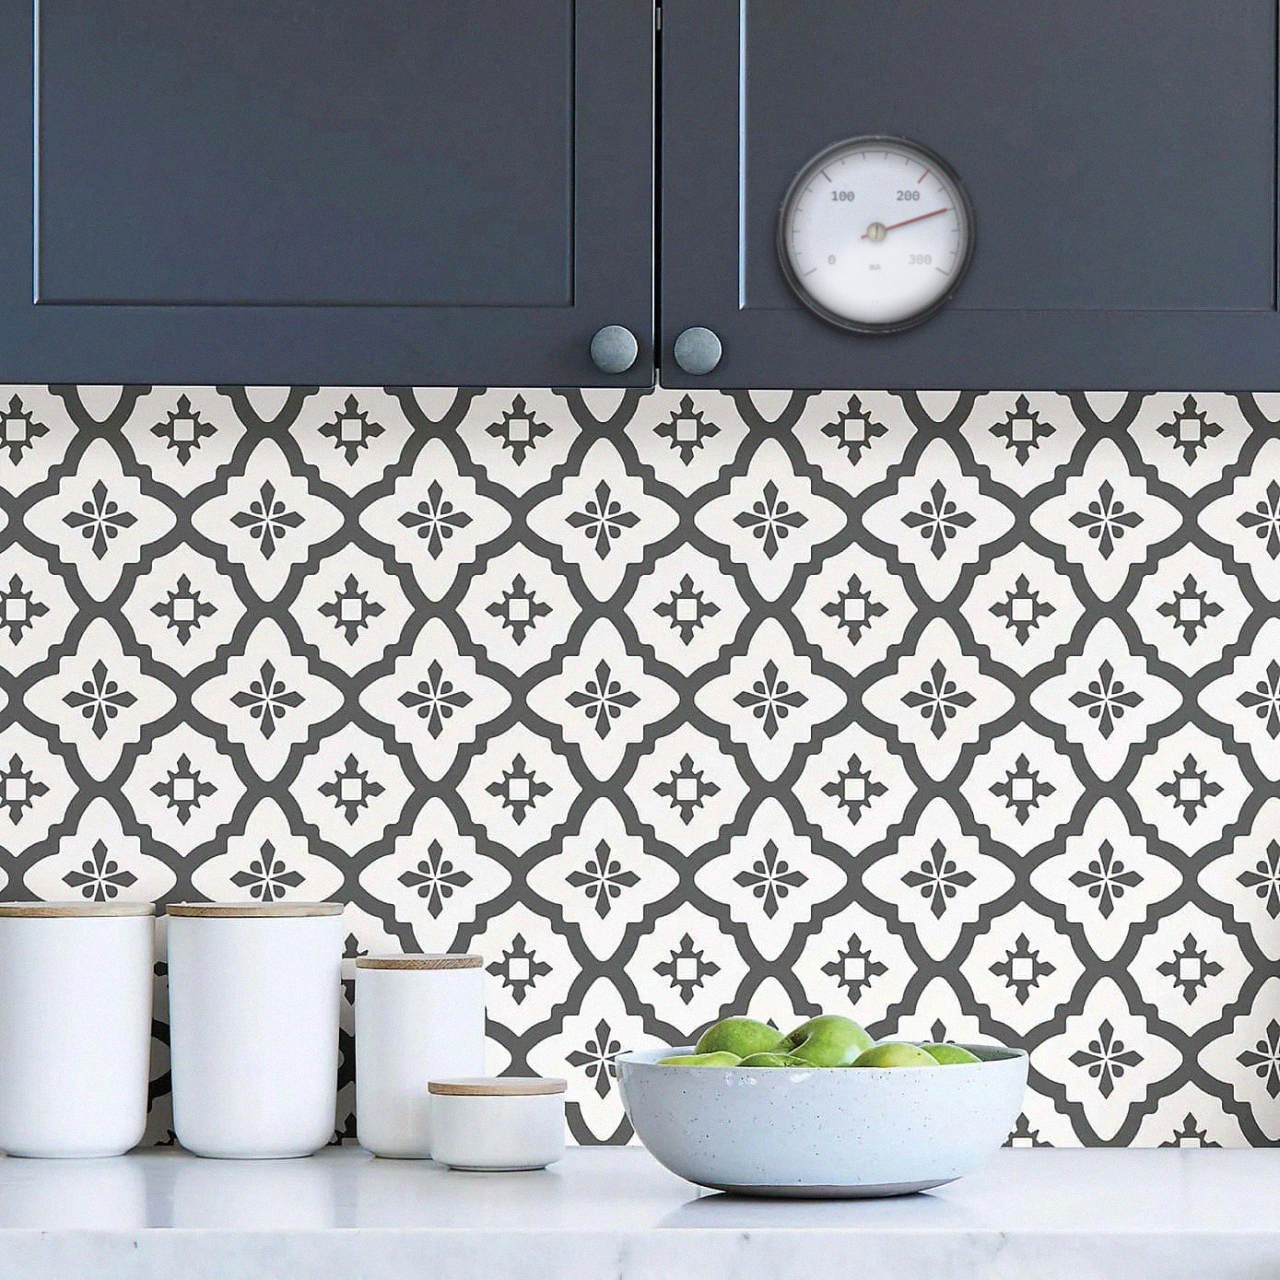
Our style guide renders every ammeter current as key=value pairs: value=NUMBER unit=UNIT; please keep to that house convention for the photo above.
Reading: value=240 unit=mA
